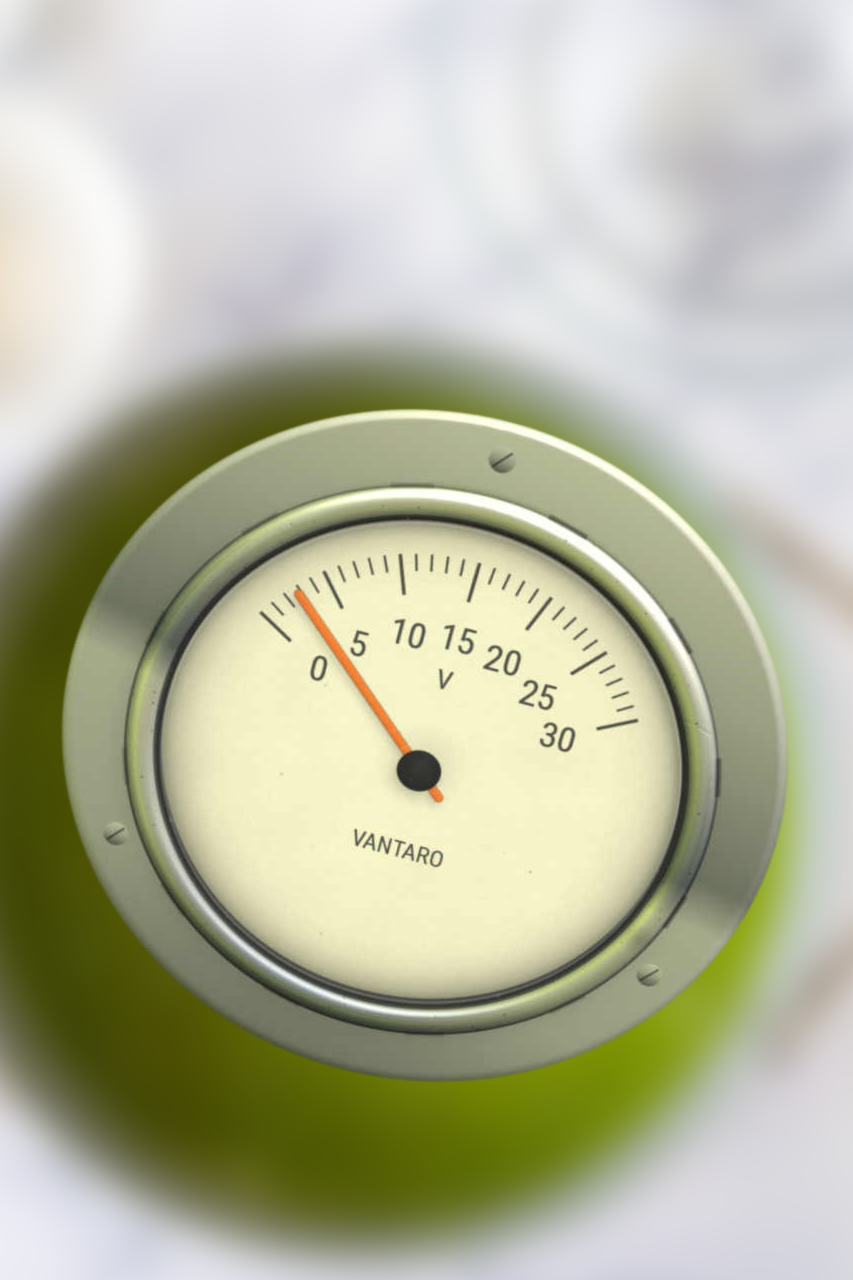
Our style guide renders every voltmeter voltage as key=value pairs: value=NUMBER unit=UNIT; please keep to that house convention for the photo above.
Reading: value=3 unit=V
